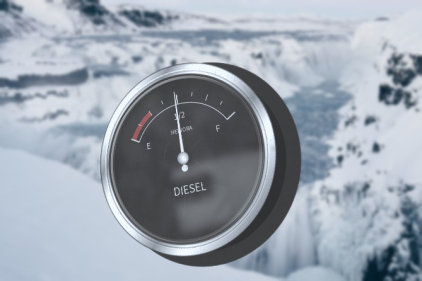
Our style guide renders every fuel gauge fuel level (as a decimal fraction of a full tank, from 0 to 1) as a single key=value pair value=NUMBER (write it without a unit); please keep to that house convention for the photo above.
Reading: value=0.5
